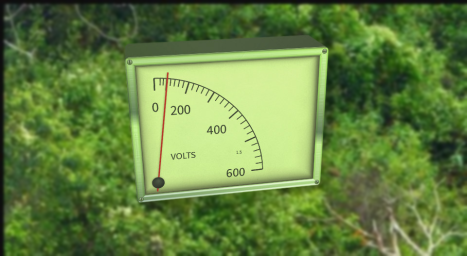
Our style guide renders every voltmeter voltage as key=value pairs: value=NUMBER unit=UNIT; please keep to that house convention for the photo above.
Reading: value=100 unit=V
